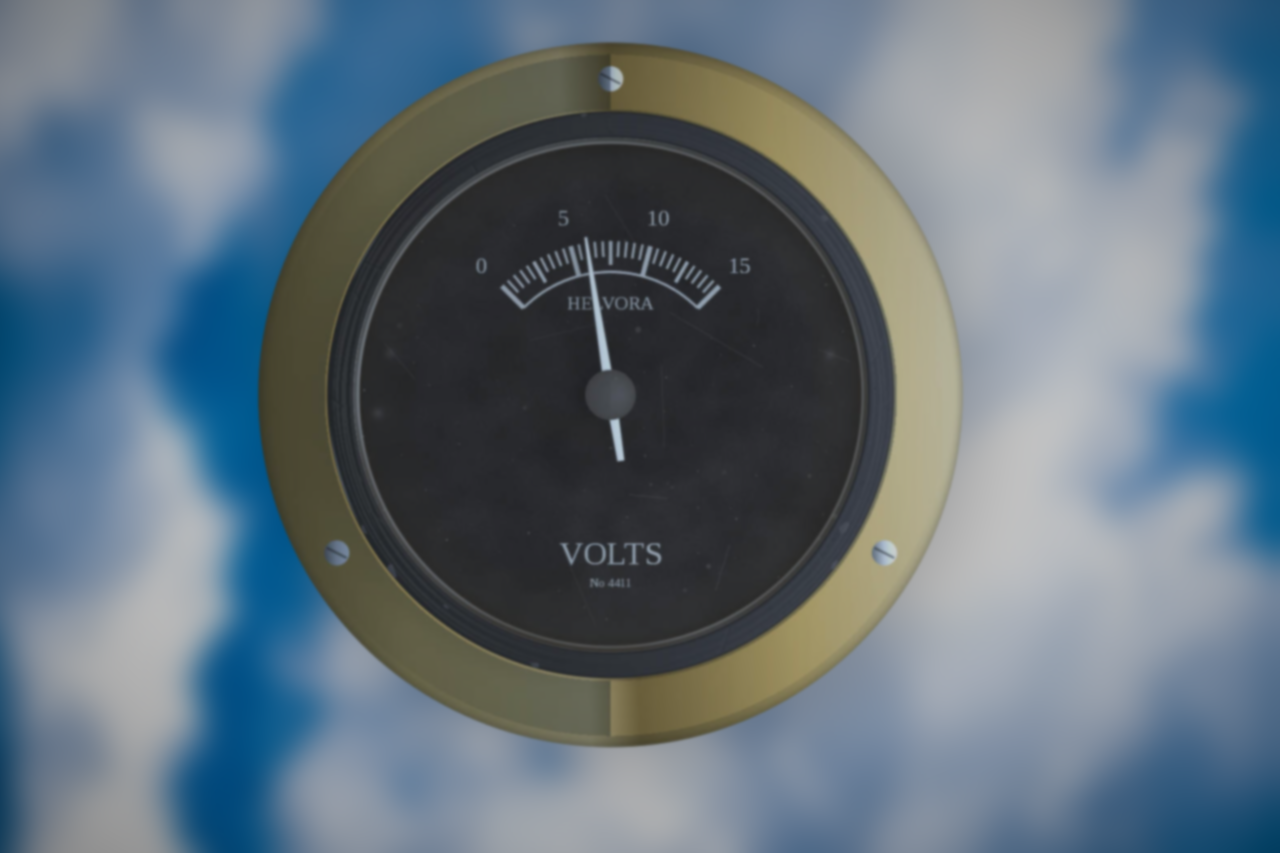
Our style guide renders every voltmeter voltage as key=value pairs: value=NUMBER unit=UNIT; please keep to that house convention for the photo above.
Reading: value=6 unit=V
